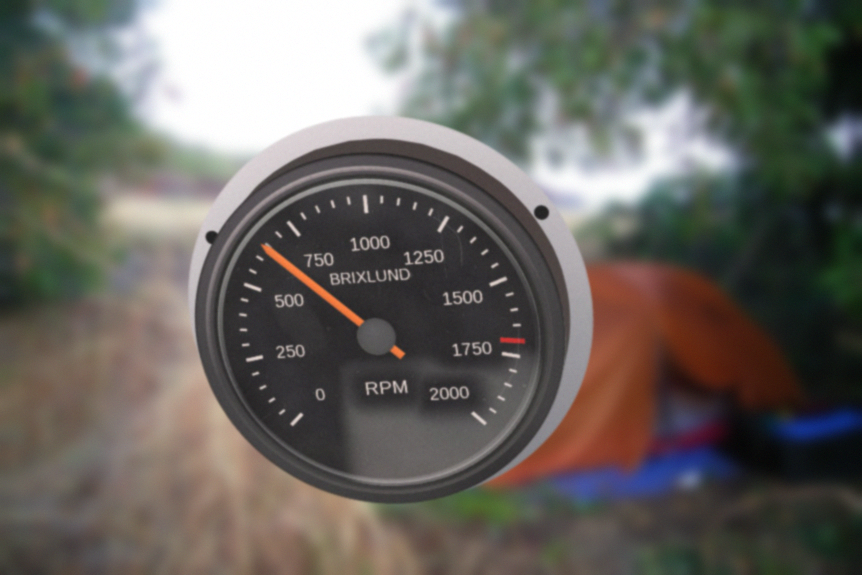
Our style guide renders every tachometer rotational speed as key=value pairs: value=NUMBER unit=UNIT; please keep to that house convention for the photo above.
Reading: value=650 unit=rpm
